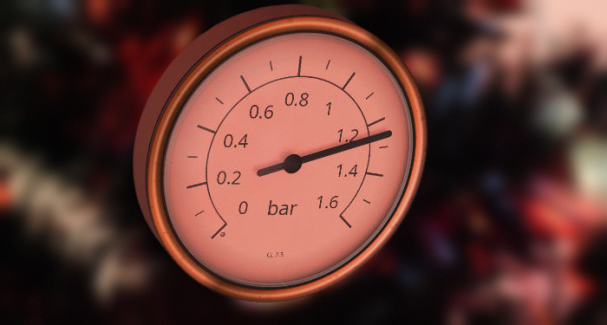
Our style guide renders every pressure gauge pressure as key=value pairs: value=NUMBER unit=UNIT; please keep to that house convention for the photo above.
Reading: value=1.25 unit=bar
